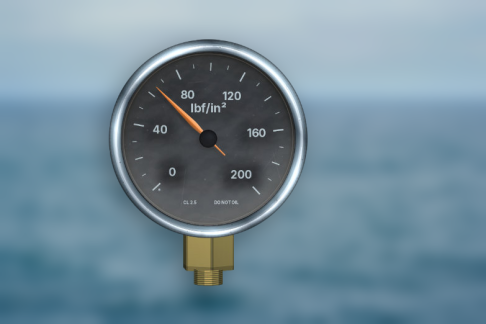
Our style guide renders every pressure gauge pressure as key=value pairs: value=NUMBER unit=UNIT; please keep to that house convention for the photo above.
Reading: value=65 unit=psi
